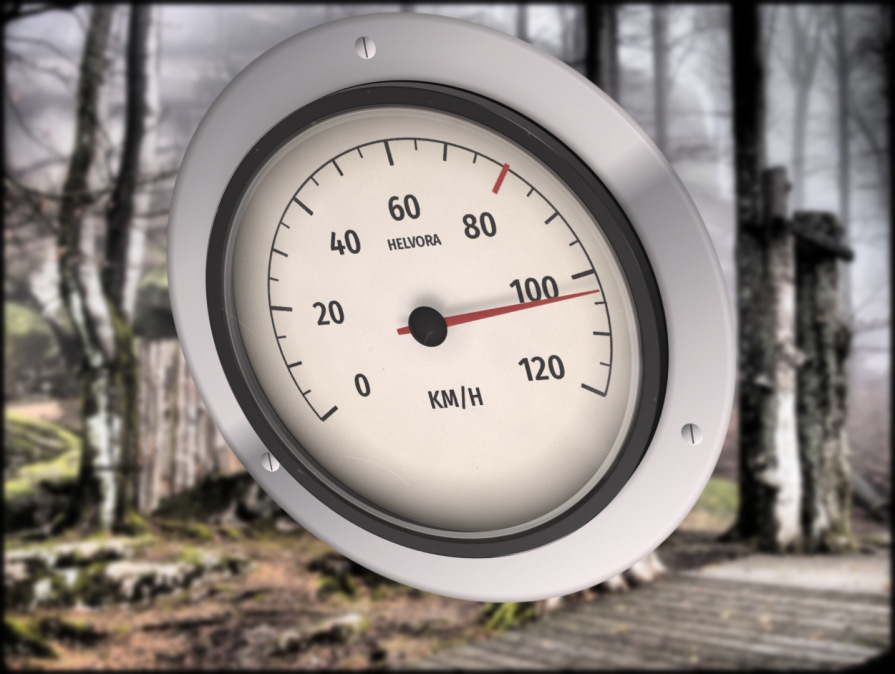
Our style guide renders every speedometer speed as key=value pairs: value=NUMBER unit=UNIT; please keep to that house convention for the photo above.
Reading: value=102.5 unit=km/h
